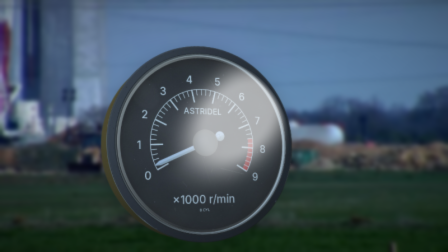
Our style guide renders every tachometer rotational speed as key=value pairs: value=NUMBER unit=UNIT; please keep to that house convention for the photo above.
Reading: value=200 unit=rpm
